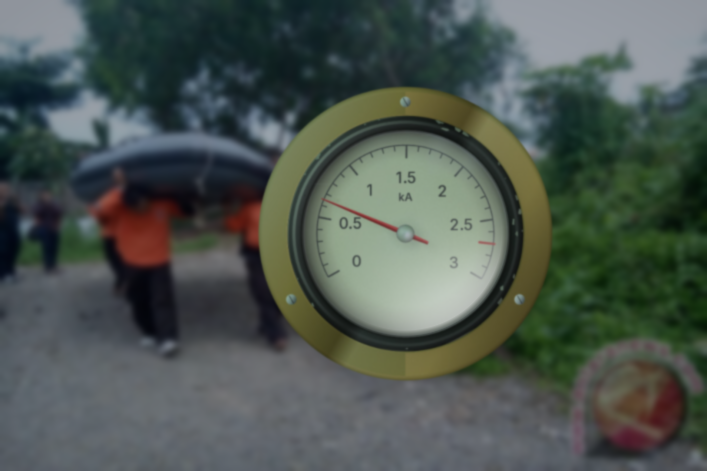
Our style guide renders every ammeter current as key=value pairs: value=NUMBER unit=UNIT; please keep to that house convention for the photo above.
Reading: value=0.65 unit=kA
